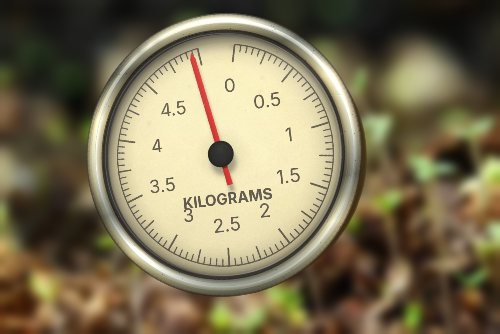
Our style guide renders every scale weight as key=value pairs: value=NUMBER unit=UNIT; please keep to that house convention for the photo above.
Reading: value=4.95 unit=kg
